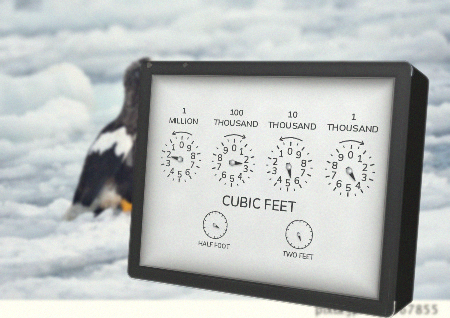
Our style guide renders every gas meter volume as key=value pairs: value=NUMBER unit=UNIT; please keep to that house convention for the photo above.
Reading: value=225400 unit=ft³
